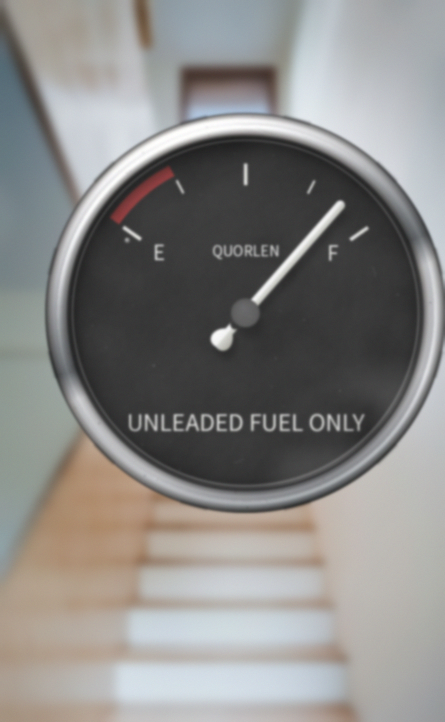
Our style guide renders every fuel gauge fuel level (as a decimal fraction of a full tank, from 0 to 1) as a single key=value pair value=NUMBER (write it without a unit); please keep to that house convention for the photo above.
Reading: value=0.875
